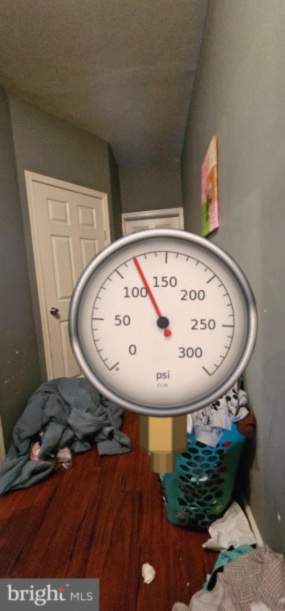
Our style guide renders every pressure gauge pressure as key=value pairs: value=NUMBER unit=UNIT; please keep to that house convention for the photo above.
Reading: value=120 unit=psi
